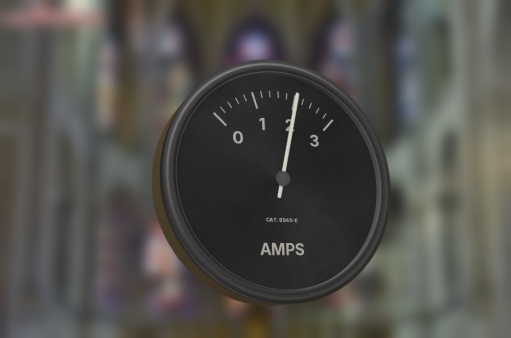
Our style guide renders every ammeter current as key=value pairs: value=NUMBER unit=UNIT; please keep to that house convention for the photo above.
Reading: value=2 unit=A
